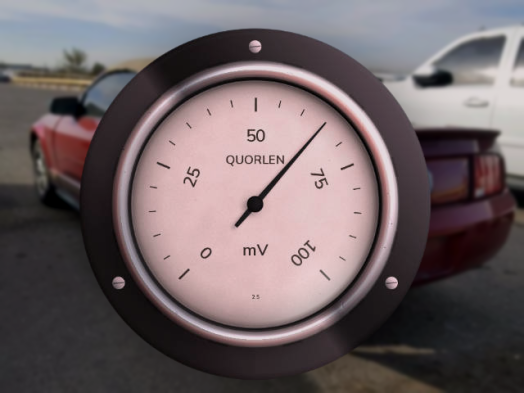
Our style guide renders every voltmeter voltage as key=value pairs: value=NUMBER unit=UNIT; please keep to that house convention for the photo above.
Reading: value=65 unit=mV
